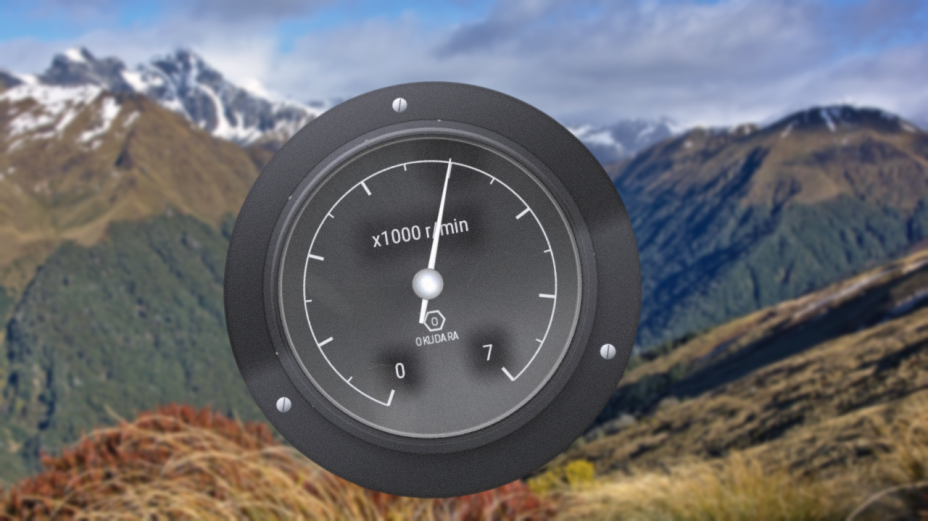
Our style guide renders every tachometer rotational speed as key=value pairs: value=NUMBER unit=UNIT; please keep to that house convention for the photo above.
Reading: value=4000 unit=rpm
